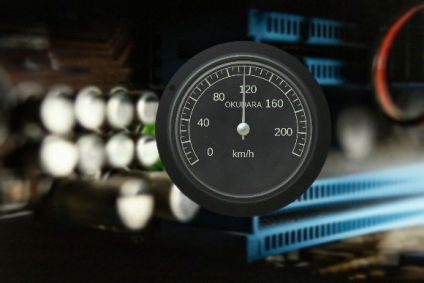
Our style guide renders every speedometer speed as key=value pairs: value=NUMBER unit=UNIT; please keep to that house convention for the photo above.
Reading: value=115 unit=km/h
